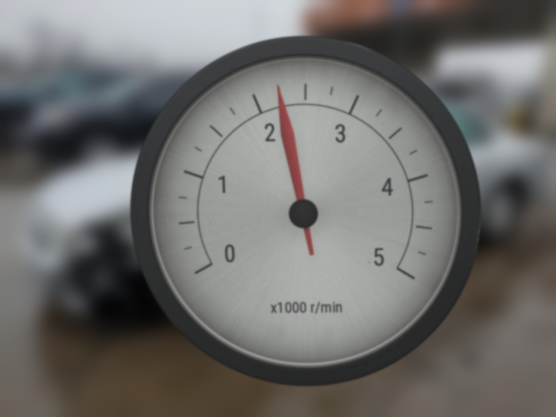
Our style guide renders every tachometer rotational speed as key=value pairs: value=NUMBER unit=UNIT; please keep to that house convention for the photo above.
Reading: value=2250 unit=rpm
